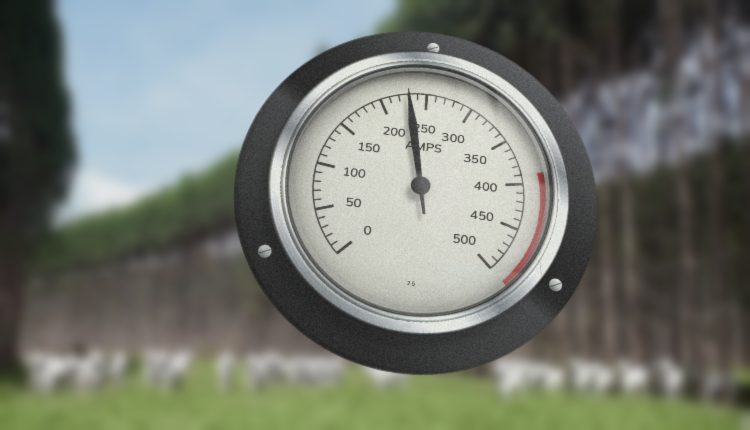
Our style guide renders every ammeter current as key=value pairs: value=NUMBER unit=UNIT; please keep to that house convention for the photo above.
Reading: value=230 unit=A
